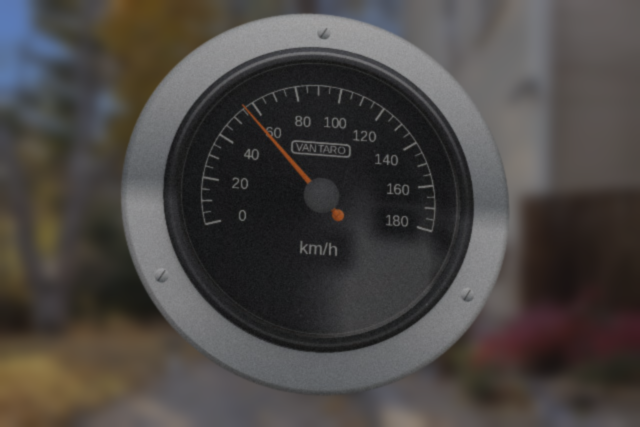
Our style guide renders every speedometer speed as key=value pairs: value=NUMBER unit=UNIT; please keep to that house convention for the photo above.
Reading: value=55 unit=km/h
